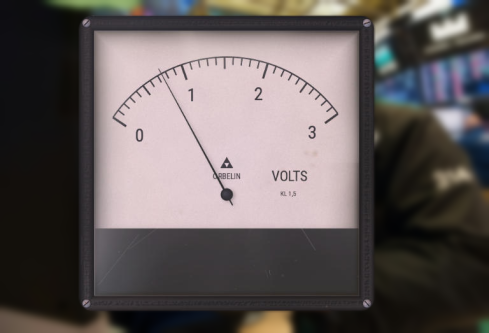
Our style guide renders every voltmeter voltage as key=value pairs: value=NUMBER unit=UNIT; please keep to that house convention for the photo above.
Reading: value=0.75 unit=V
